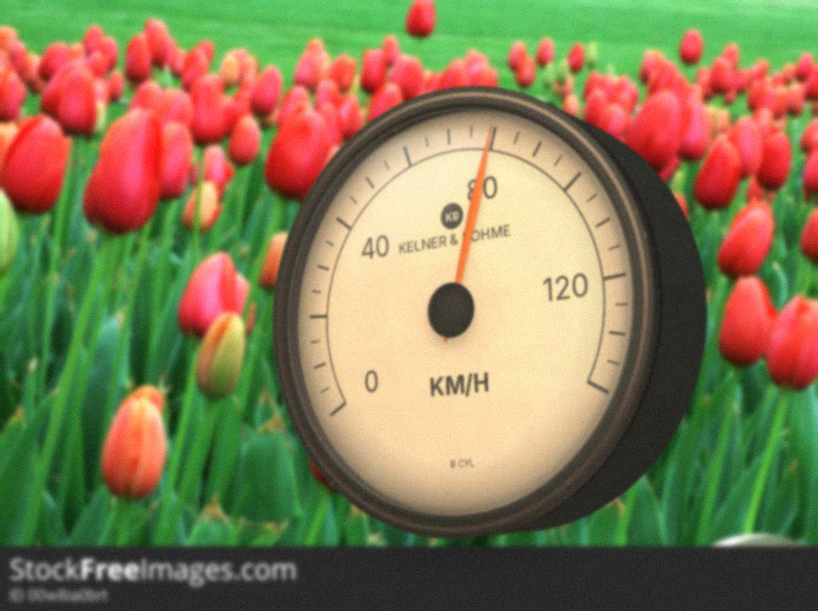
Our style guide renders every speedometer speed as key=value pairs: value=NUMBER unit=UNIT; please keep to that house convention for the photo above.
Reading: value=80 unit=km/h
